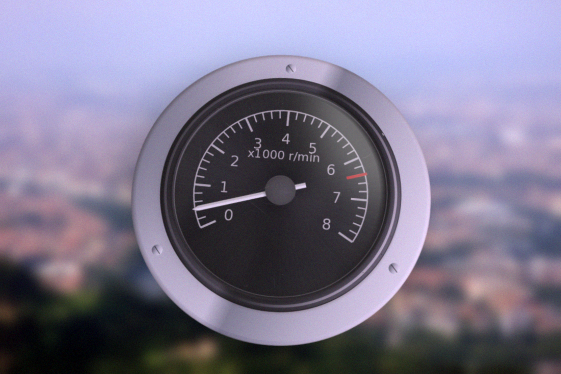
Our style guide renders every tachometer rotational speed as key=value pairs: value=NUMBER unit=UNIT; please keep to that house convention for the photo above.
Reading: value=400 unit=rpm
